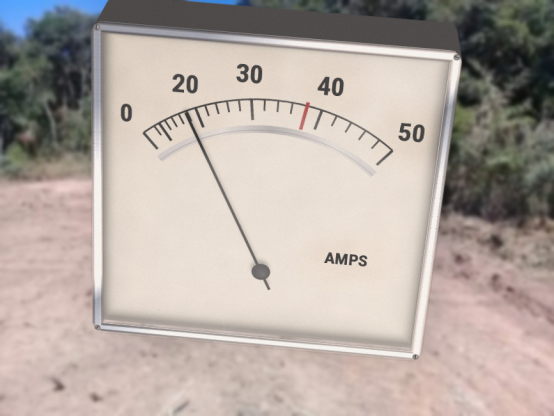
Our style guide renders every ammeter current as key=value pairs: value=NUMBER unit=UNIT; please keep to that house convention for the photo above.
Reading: value=18 unit=A
